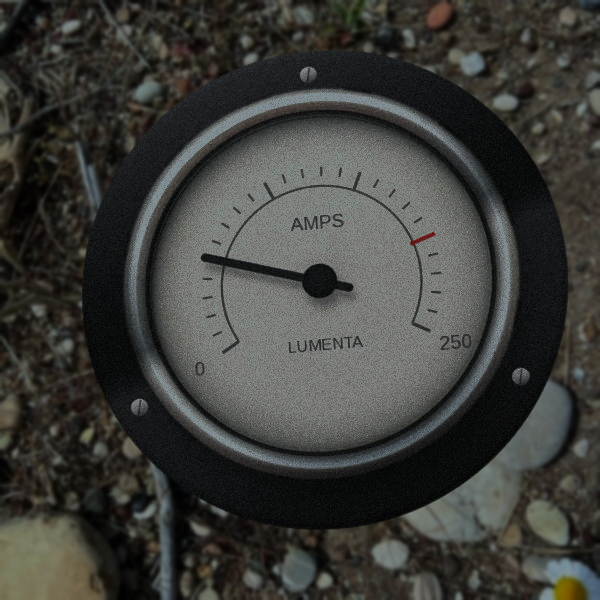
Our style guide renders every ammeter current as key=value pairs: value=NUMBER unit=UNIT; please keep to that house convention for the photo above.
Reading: value=50 unit=A
